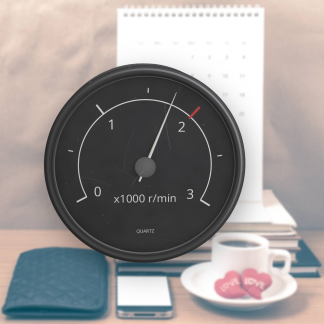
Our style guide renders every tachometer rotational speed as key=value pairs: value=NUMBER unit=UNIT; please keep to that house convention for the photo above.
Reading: value=1750 unit=rpm
